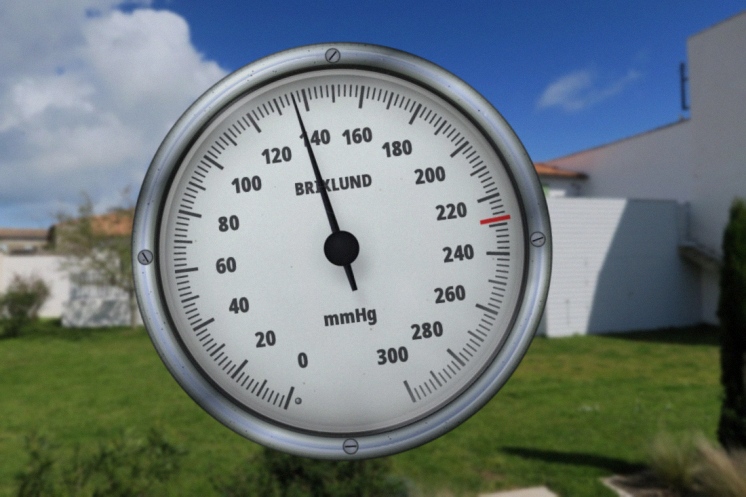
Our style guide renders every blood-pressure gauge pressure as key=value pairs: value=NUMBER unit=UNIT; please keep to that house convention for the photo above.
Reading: value=136 unit=mmHg
